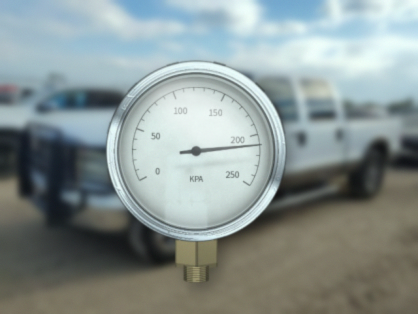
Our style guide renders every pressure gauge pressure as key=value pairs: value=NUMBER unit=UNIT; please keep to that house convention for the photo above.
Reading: value=210 unit=kPa
